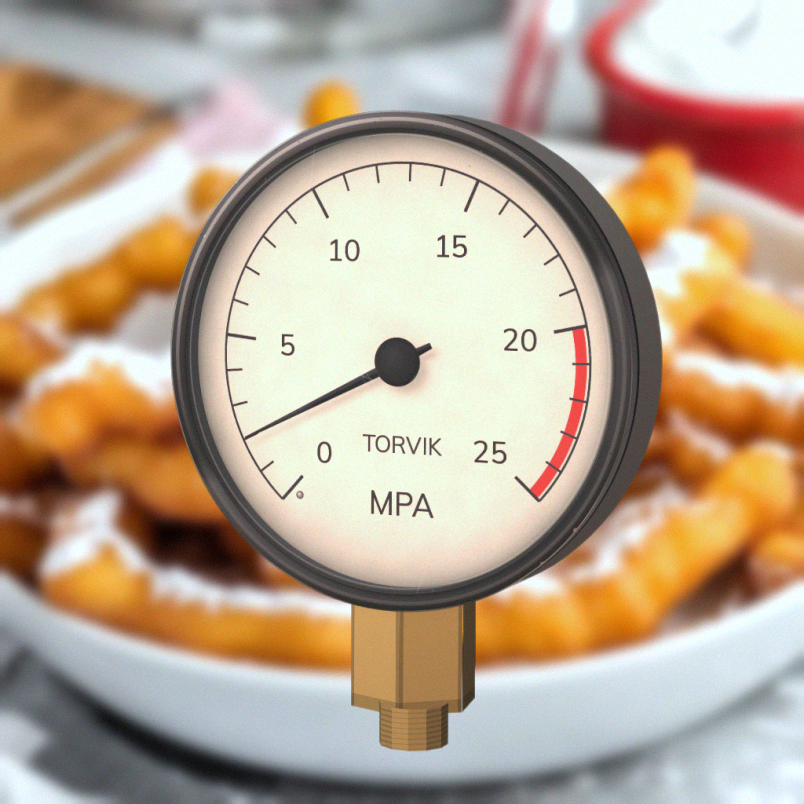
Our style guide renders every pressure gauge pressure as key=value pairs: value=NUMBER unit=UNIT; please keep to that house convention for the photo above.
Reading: value=2 unit=MPa
